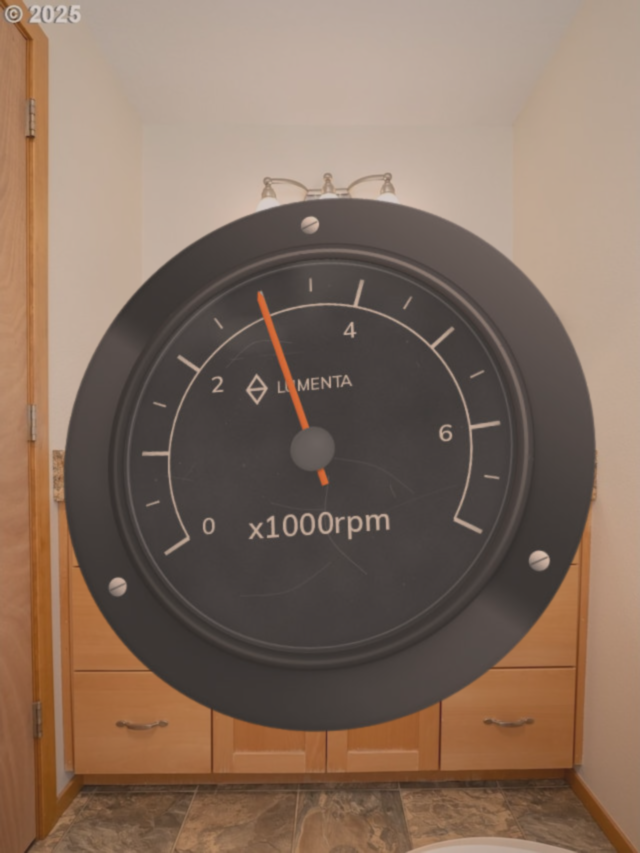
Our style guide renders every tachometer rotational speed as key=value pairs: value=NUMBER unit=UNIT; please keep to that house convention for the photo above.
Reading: value=3000 unit=rpm
